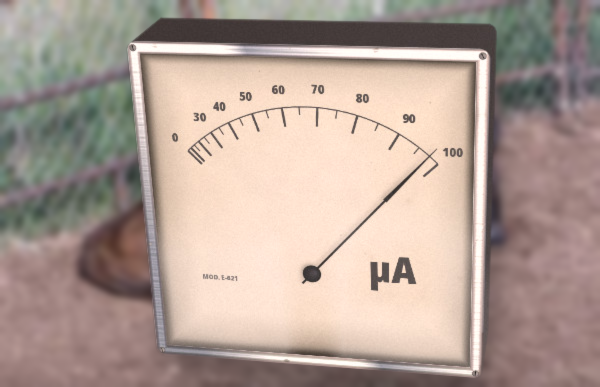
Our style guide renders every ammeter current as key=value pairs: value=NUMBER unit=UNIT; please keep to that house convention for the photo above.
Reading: value=97.5 unit=µA
